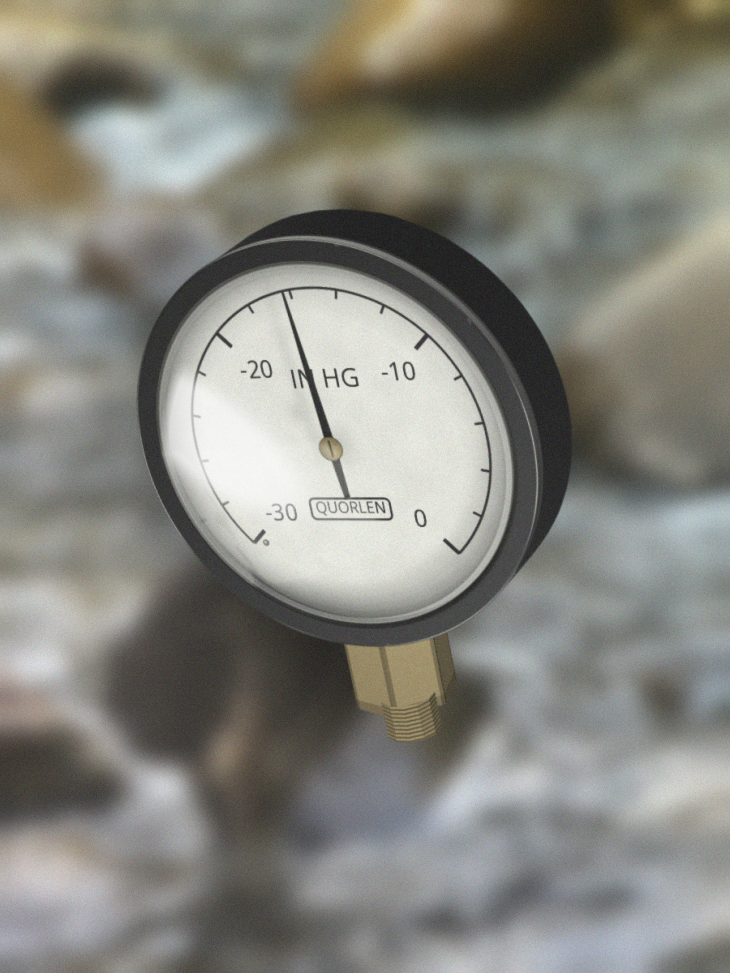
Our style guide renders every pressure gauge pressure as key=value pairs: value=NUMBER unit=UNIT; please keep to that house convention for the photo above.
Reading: value=-16 unit=inHg
